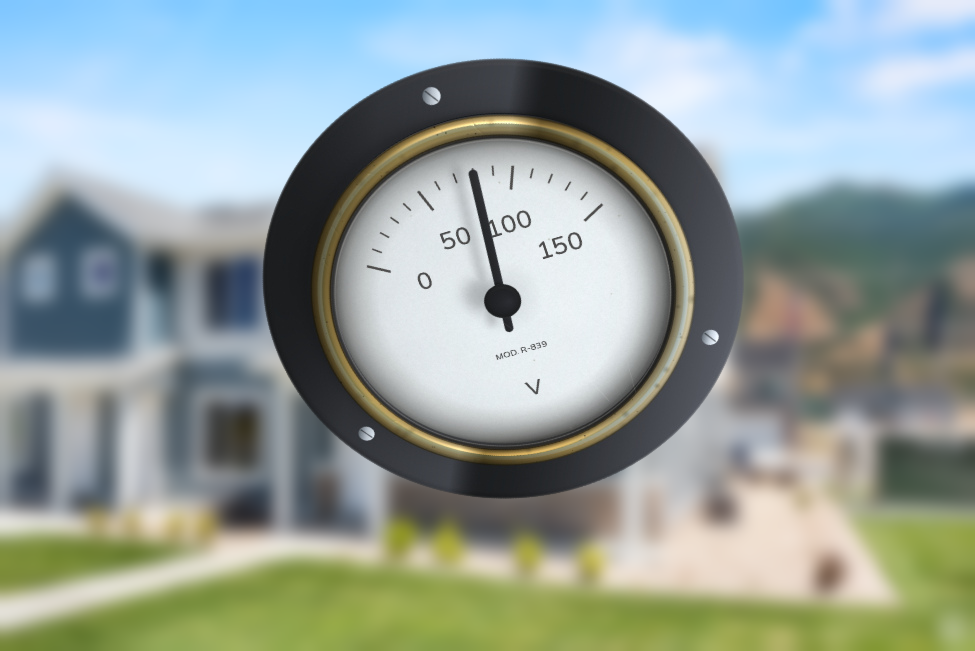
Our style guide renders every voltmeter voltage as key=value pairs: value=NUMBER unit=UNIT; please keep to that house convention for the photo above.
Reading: value=80 unit=V
